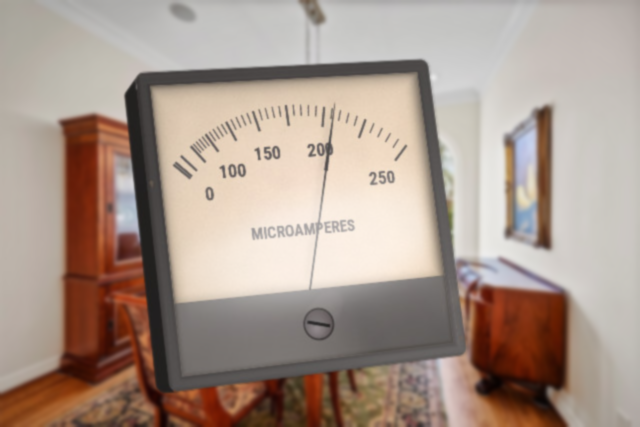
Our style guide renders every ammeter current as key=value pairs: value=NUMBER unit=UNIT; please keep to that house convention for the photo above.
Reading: value=205 unit=µA
